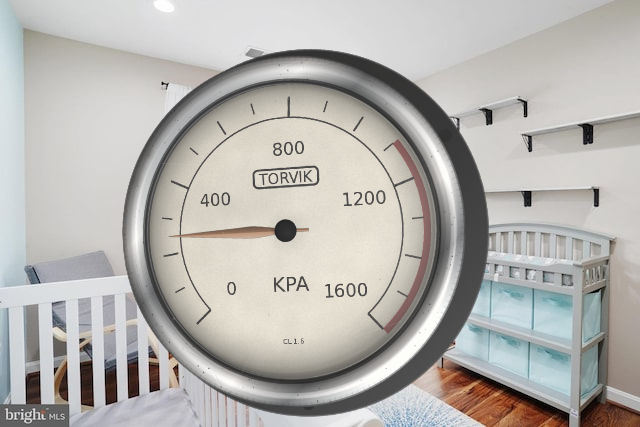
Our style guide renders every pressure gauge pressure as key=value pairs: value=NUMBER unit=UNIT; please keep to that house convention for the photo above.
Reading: value=250 unit=kPa
